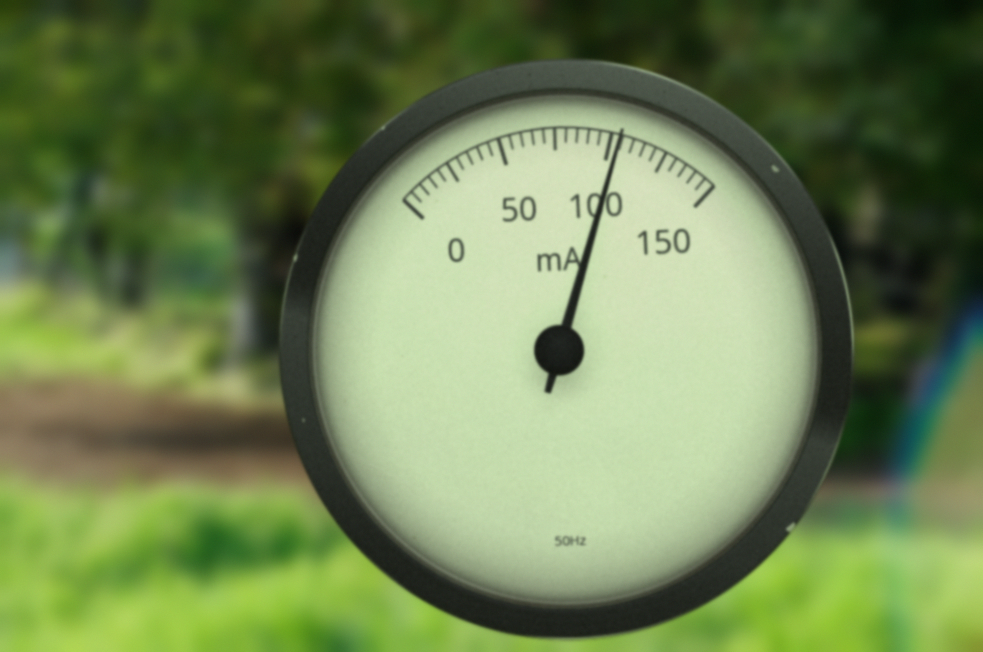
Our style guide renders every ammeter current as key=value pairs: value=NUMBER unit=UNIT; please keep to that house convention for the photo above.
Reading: value=105 unit=mA
